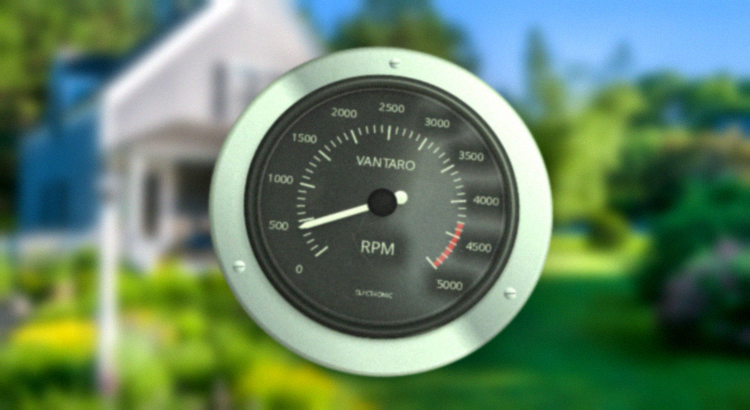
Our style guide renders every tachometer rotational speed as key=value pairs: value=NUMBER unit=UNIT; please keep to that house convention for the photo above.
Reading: value=400 unit=rpm
